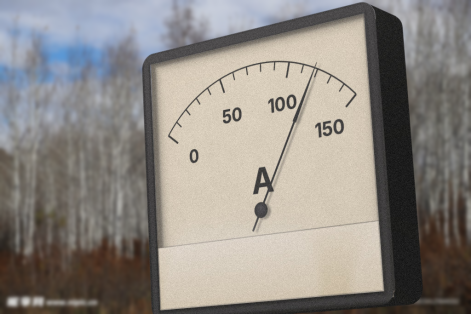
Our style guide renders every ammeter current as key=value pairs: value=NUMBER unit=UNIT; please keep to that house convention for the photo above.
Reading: value=120 unit=A
